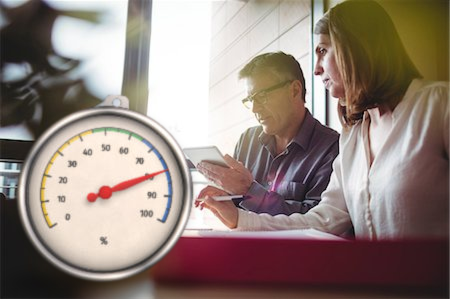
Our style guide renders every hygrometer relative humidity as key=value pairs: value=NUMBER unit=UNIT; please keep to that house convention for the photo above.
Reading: value=80 unit=%
